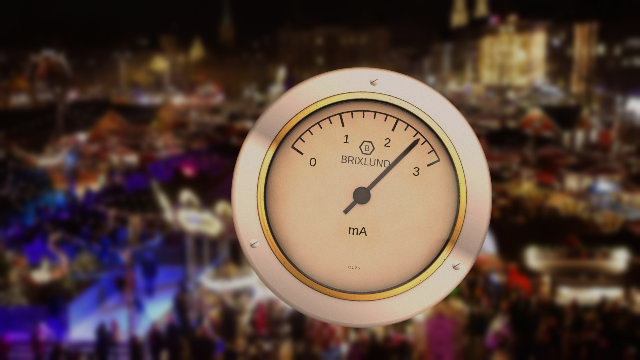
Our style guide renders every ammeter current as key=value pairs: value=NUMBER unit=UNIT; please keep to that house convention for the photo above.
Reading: value=2.5 unit=mA
